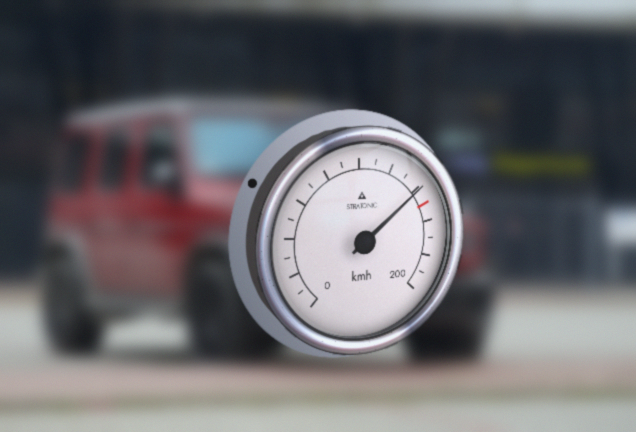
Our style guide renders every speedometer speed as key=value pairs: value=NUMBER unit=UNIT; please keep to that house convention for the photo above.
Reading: value=140 unit=km/h
